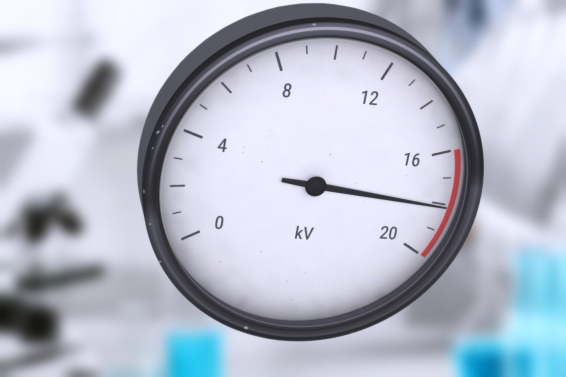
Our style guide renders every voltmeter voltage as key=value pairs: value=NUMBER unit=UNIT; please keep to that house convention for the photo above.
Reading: value=18 unit=kV
